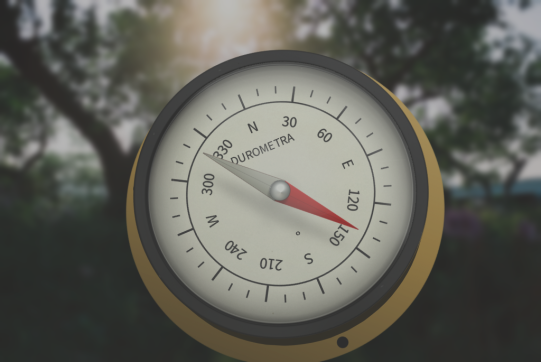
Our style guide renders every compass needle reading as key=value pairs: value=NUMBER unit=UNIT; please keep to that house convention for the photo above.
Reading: value=140 unit=°
